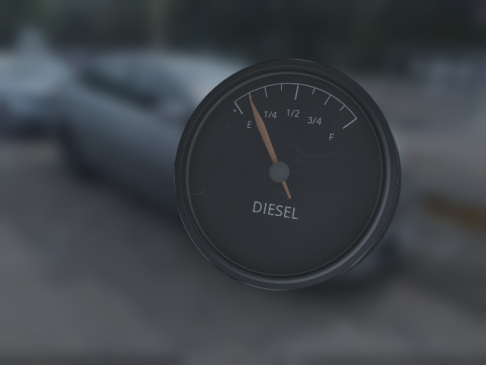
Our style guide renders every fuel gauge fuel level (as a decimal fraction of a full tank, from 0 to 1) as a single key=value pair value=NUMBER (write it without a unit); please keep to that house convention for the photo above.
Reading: value=0.125
